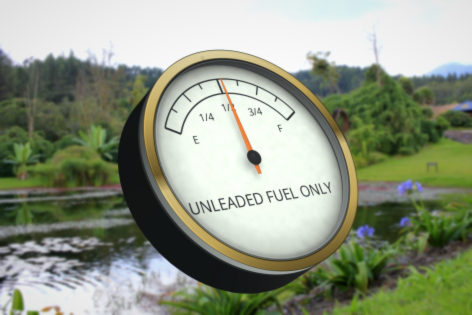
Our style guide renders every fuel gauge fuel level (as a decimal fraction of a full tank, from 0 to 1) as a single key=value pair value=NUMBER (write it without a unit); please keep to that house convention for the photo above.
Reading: value=0.5
